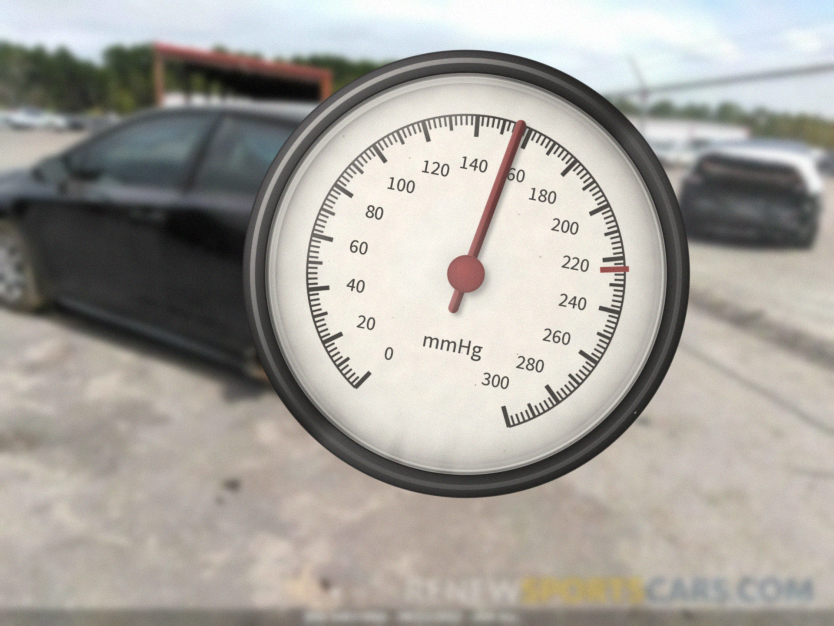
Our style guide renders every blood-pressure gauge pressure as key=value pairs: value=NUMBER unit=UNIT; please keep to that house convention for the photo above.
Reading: value=156 unit=mmHg
